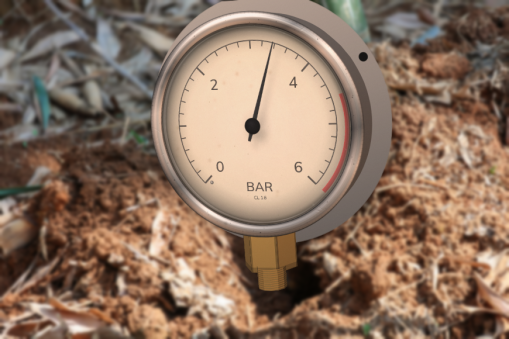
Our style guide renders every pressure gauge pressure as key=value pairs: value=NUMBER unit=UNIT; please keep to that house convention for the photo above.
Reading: value=3.4 unit=bar
